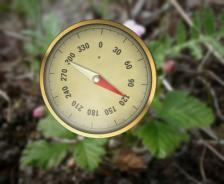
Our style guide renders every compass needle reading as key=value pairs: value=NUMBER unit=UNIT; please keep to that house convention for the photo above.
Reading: value=115 unit=°
